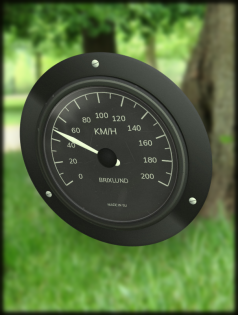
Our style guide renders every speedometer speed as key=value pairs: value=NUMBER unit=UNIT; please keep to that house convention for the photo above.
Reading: value=50 unit=km/h
